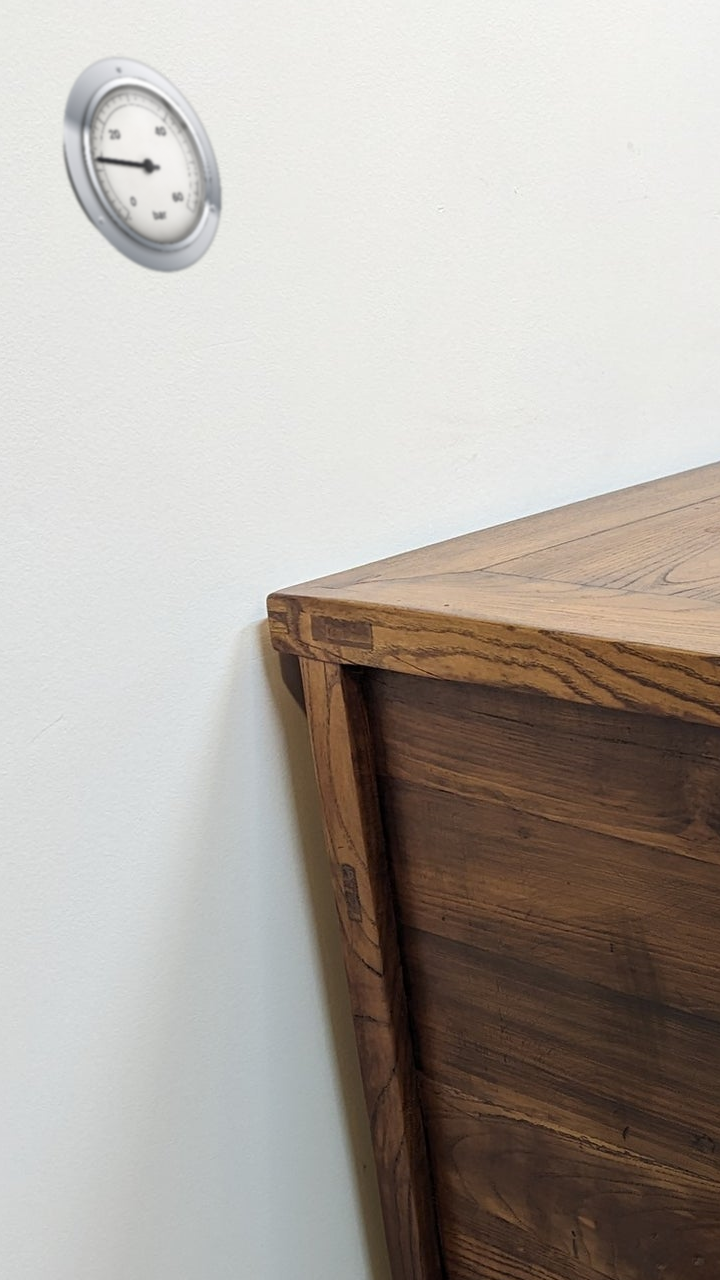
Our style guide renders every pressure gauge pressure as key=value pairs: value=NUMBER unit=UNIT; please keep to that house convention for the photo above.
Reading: value=12 unit=bar
